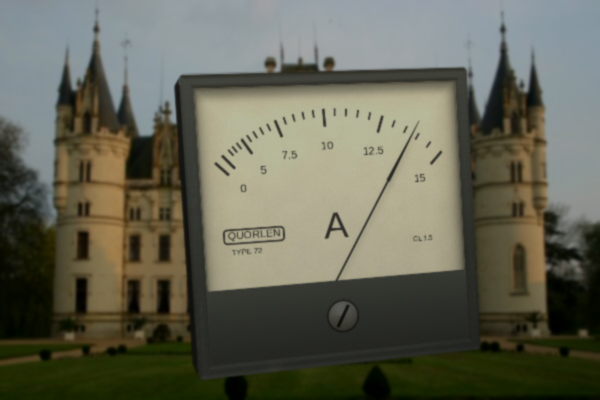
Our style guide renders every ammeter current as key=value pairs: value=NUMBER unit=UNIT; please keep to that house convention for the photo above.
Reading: value=13.75 unit=A
